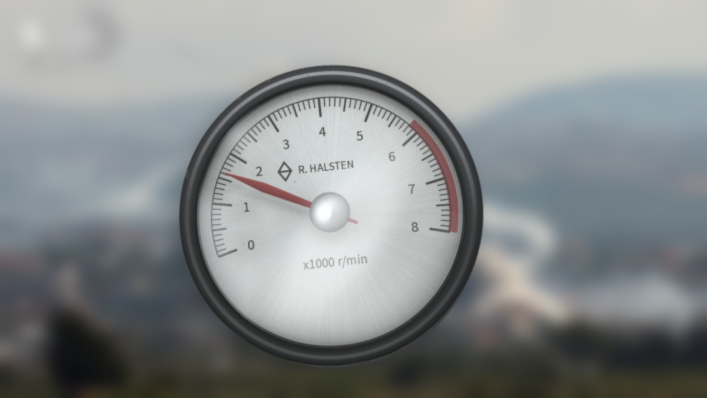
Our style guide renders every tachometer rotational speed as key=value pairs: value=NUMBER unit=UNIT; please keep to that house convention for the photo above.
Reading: value=1600 unit=rpm
